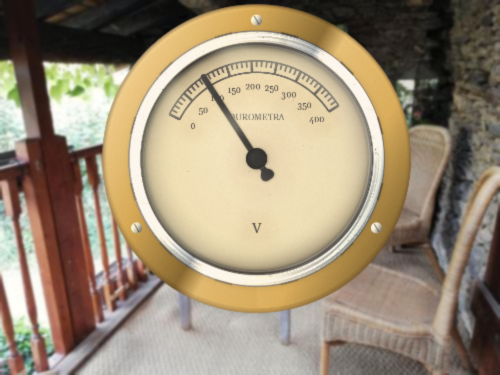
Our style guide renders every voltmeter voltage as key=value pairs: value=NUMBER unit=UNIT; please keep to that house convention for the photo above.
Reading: value=100 unit=V
